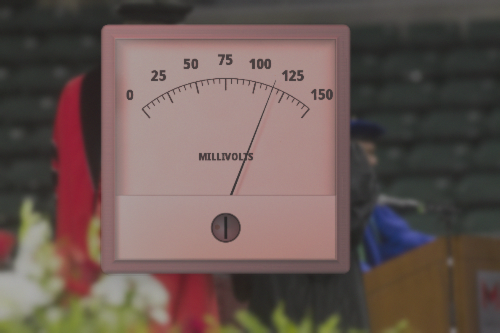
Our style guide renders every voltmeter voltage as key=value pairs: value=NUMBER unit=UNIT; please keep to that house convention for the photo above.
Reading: value=115 unit=mV
